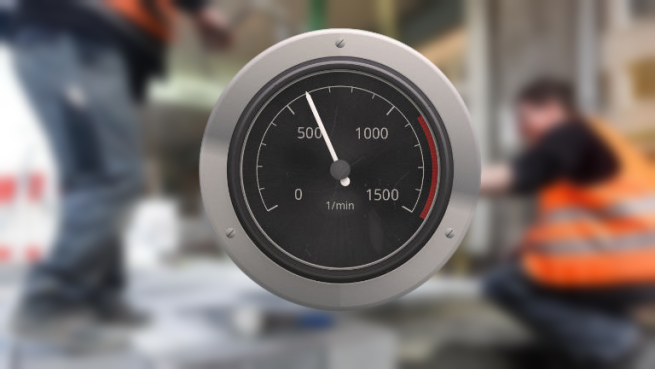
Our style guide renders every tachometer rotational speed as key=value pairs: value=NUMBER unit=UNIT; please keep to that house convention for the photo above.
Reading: value=600 unit=rpm
